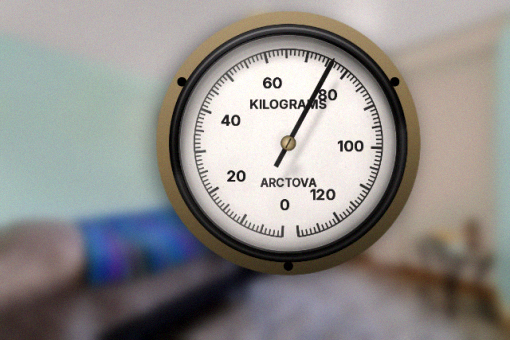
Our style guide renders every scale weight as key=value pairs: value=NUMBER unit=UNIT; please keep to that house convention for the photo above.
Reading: value=76 unit=kg
